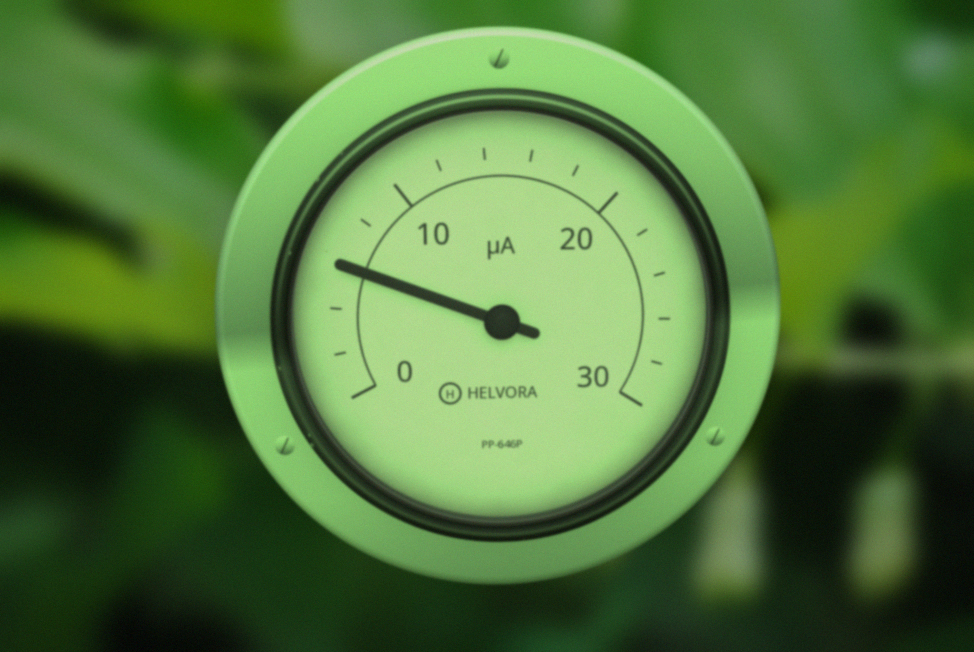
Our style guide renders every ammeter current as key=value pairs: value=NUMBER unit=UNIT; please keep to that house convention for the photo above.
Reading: value=6 unit=µA
